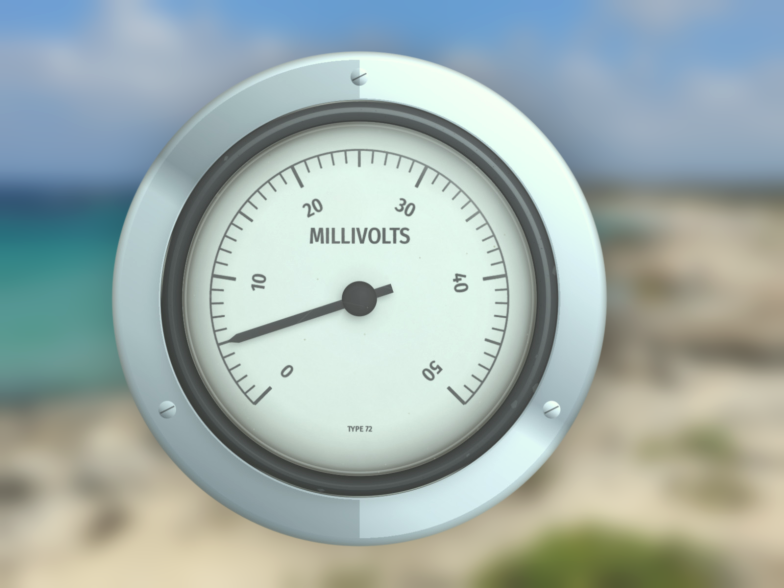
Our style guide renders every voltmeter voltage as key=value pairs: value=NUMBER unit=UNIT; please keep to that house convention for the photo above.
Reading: value=5 unit=mV
